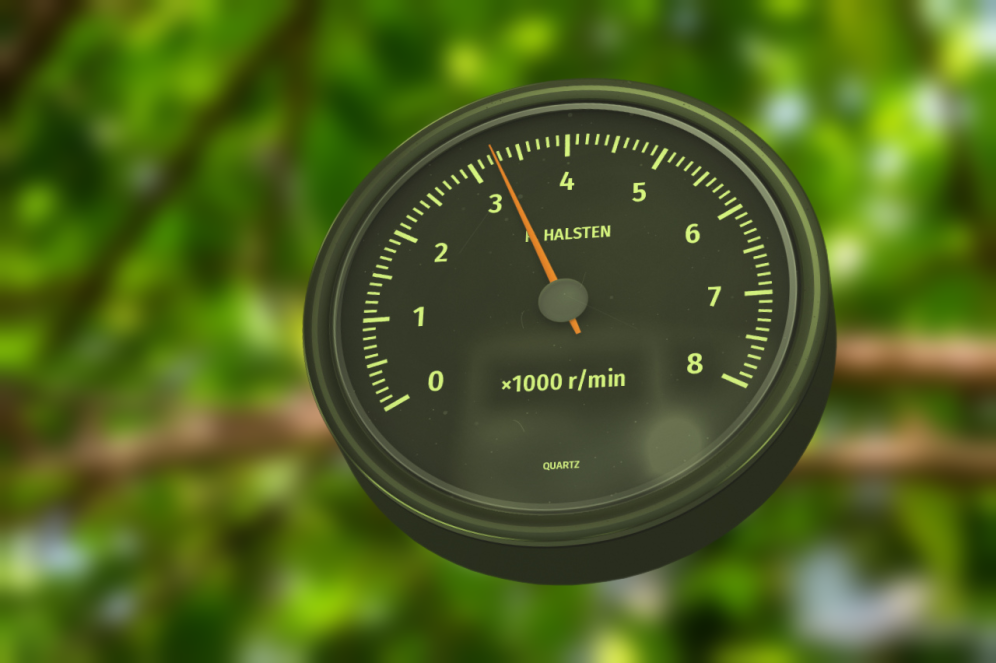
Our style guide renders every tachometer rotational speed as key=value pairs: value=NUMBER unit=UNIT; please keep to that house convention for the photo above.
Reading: value=3250 unit=rpm
